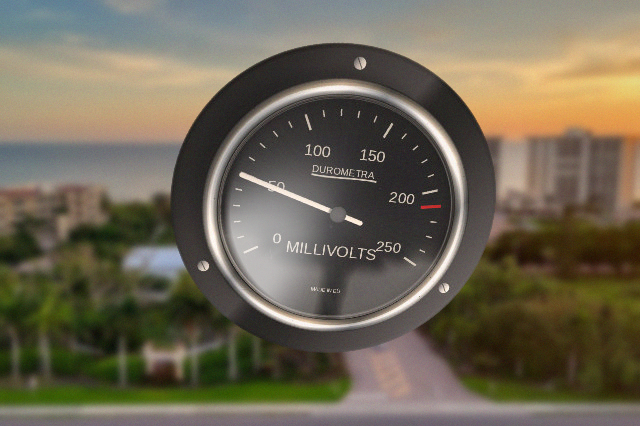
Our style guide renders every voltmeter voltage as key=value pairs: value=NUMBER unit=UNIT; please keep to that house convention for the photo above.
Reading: value=50 unit=mV
